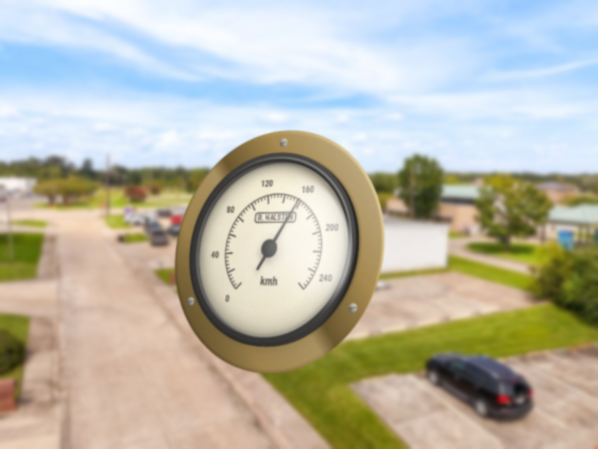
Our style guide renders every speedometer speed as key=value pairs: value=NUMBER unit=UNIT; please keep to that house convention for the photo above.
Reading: value=160 unit=km/h
